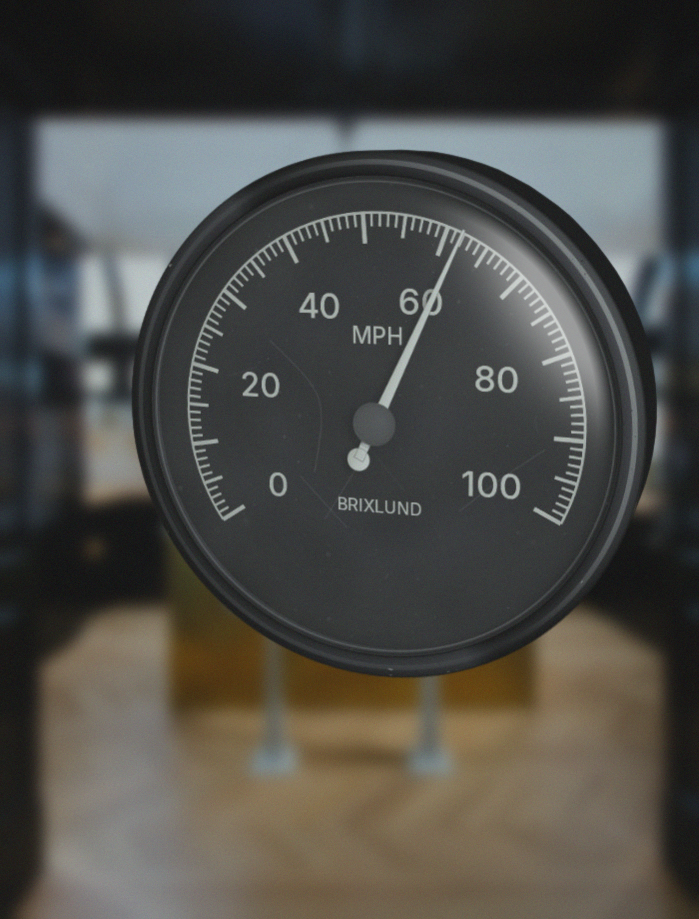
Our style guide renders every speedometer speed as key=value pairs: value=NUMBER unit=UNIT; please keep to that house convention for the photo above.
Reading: value=62 unit=mph
